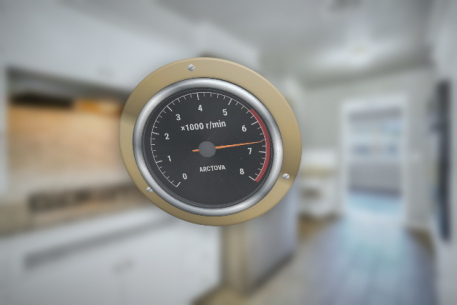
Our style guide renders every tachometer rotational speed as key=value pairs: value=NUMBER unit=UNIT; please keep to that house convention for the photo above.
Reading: value=6600 unit=rpm
